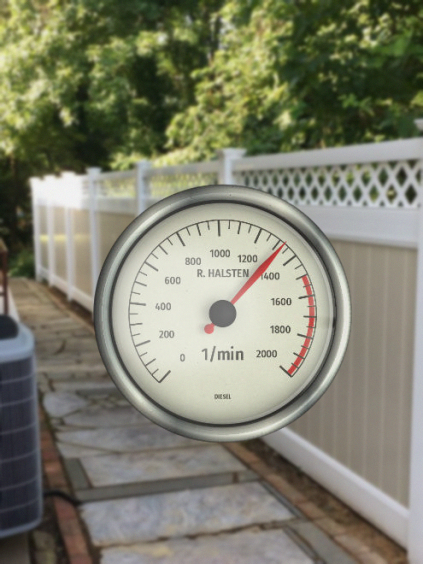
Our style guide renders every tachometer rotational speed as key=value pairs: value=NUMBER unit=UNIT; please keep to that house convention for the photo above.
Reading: value=1325 unit=rpm
